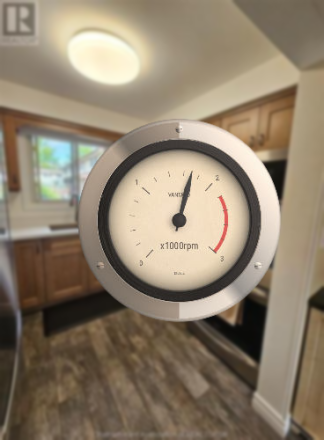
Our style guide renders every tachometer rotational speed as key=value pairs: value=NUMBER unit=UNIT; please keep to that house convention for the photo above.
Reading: value=1700 unit=rpm
